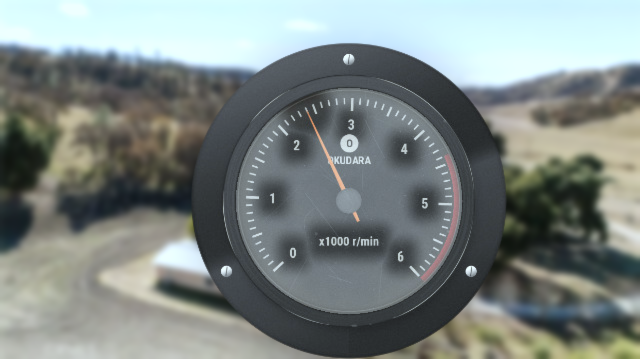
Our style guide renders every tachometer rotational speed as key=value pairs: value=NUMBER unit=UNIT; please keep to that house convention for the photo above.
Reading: value=2400 unit=rpm
